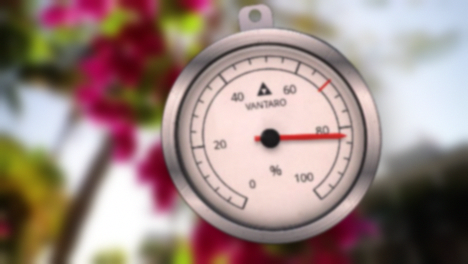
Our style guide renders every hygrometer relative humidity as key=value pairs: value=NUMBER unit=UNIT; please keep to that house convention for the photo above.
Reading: value=82 unit=%
